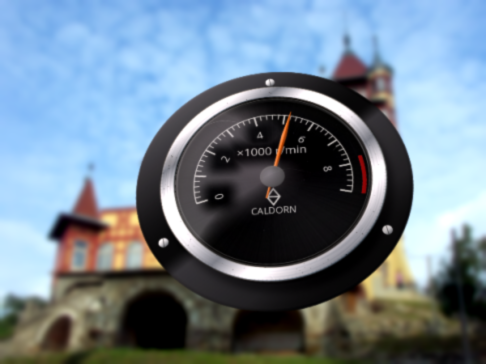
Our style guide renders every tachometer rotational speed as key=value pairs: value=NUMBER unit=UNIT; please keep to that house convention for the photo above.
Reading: value=5200 unit=rpm
